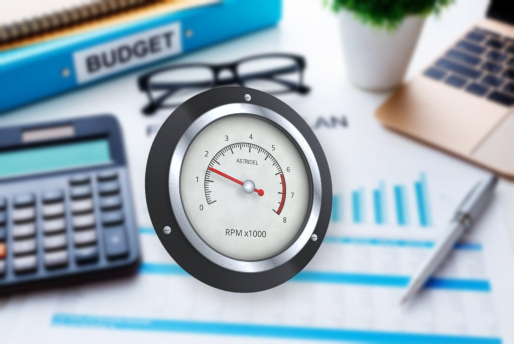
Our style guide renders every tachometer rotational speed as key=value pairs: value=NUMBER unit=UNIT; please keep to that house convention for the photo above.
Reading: value=1500 unit=rpm
